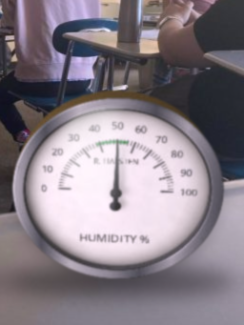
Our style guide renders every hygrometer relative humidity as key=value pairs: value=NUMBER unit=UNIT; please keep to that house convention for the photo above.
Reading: value=50 unit=%
